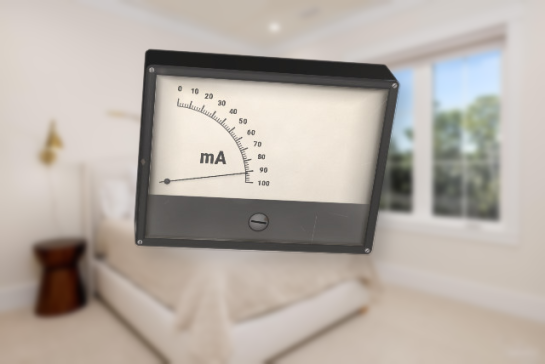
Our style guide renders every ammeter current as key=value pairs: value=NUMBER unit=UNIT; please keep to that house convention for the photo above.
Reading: value=90 unit=mA
